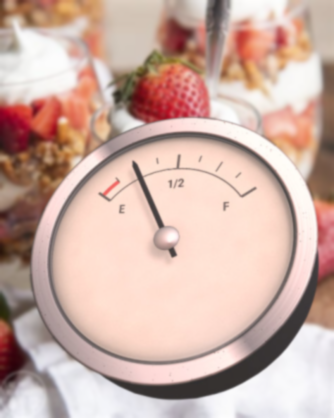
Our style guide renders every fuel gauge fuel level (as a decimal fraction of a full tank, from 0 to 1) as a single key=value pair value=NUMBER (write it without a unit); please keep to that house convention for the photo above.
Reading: value=0.25
